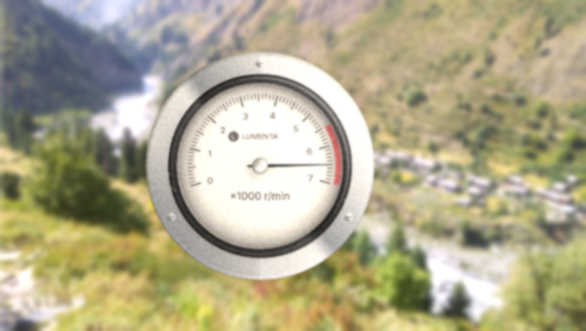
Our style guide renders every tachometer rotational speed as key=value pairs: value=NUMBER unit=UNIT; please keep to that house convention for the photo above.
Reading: value=6500 unit=rpm
